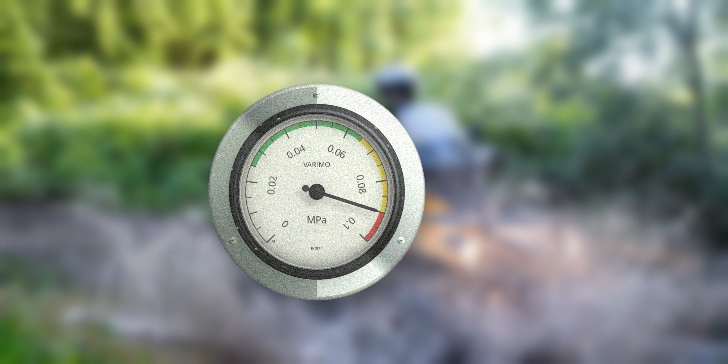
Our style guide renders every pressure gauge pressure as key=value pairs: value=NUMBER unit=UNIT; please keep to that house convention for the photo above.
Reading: value=0.09 unit=MPa
